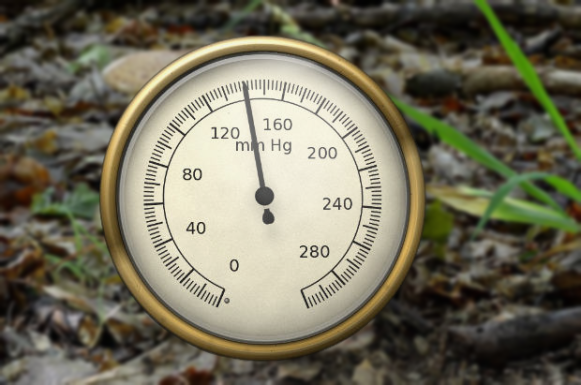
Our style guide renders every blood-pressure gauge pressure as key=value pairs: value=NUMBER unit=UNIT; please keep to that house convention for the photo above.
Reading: value=140 unit=mmHg
